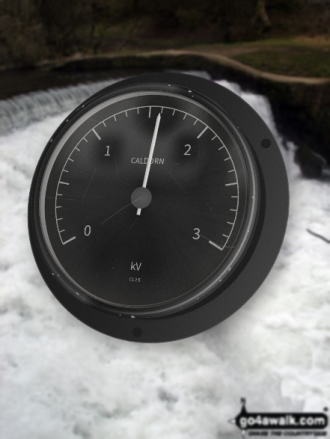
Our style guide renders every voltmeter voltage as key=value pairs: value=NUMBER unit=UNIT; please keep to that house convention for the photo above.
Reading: value=1.6 unit=kV
